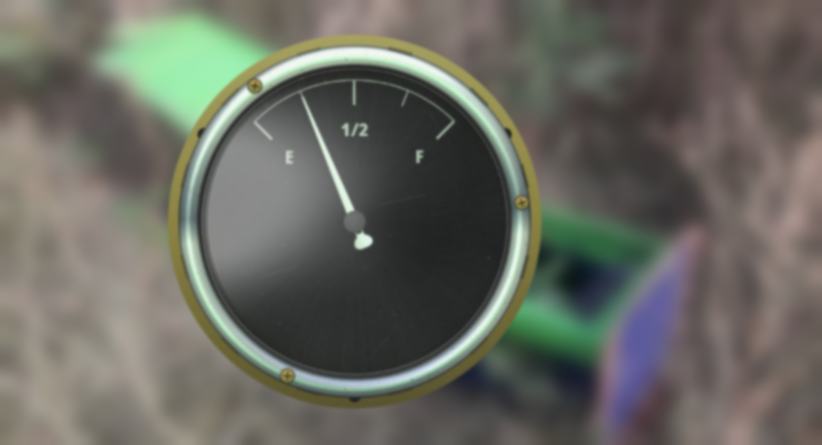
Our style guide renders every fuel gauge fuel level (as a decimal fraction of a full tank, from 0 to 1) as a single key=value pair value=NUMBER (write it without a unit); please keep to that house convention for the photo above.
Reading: value=0.25
